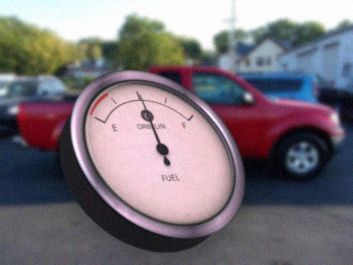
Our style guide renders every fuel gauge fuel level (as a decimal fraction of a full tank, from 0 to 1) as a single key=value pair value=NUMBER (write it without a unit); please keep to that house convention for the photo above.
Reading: value=0.5
